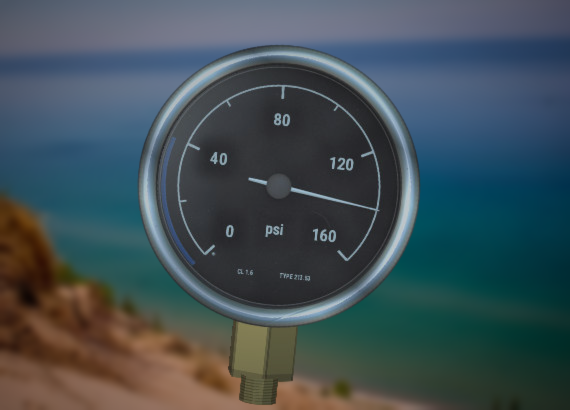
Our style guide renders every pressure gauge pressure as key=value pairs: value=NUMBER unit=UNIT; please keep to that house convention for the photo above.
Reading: value=140 unit=psi
